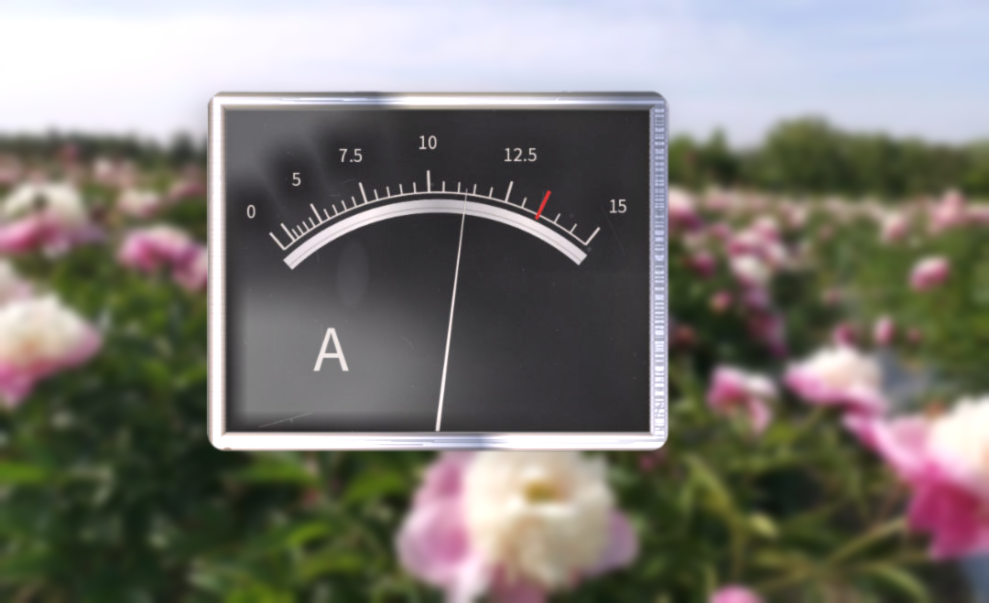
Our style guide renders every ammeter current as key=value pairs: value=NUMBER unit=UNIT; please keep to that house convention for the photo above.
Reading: value=11.25 unit=A
